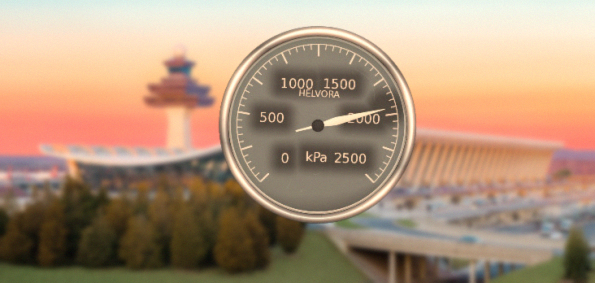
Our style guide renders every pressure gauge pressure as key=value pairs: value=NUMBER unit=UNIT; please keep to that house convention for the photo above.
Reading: value=1950 unit=kPa
